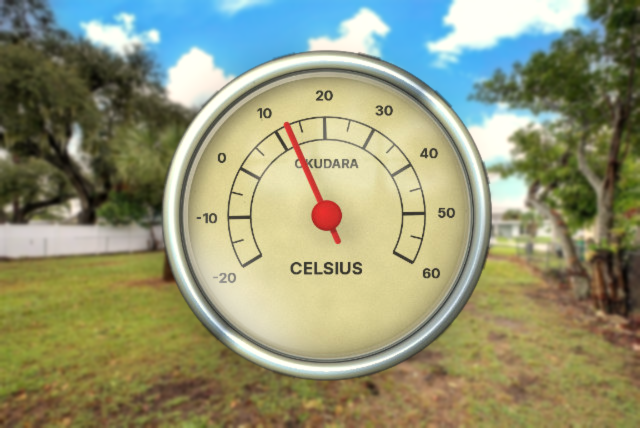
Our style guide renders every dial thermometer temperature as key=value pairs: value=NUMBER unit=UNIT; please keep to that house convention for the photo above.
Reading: value=12.5 unit=°C
